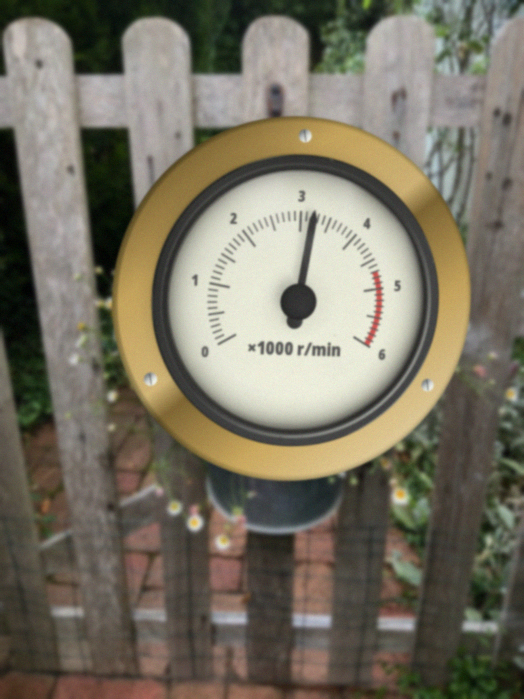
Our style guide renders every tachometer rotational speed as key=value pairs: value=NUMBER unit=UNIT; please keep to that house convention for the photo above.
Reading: value=3200 unit=rpm
